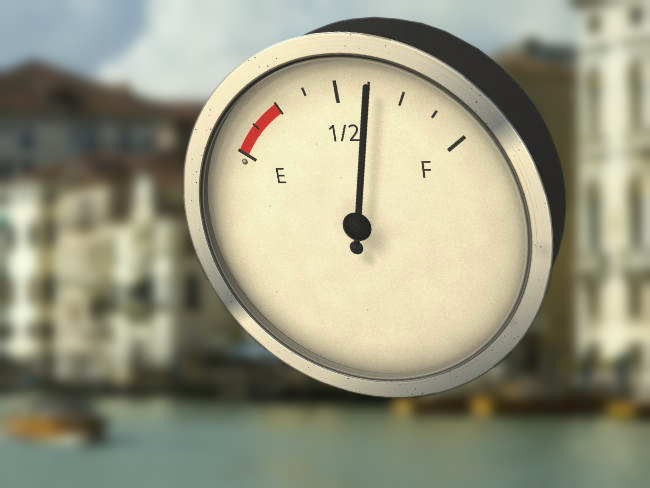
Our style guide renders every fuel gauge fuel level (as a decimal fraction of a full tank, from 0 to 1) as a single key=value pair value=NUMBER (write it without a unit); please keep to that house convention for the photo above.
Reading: value=0.625
